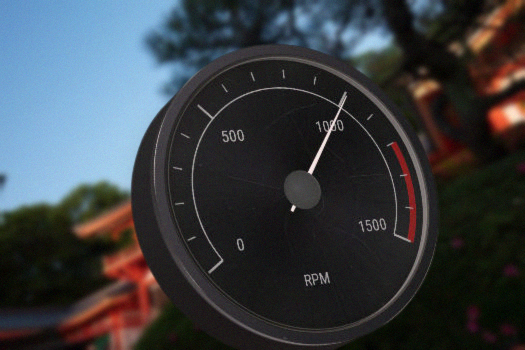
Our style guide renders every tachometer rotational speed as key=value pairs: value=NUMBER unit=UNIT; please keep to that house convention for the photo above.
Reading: value=1000 unit=rpm
